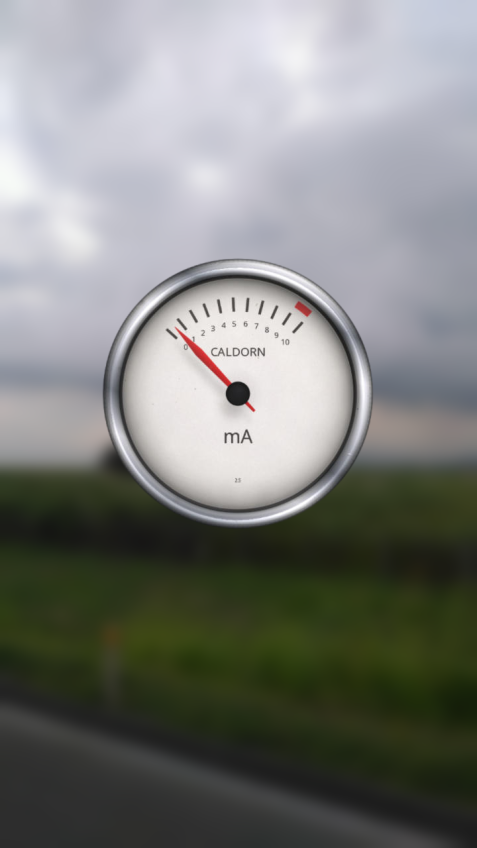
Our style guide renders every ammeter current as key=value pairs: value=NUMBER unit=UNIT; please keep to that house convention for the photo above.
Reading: value=0.5 unit=mA
